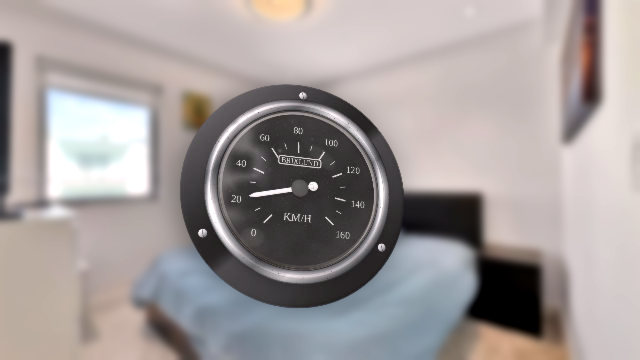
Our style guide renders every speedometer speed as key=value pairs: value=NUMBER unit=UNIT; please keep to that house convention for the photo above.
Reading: value=20 unit=km/h
